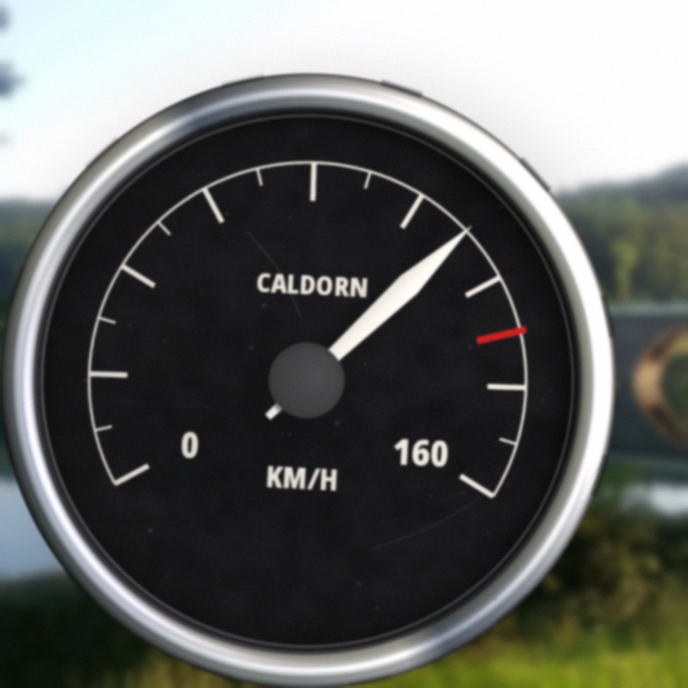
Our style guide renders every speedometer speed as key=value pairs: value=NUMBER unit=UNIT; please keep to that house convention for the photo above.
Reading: value=110 unit=km/h
